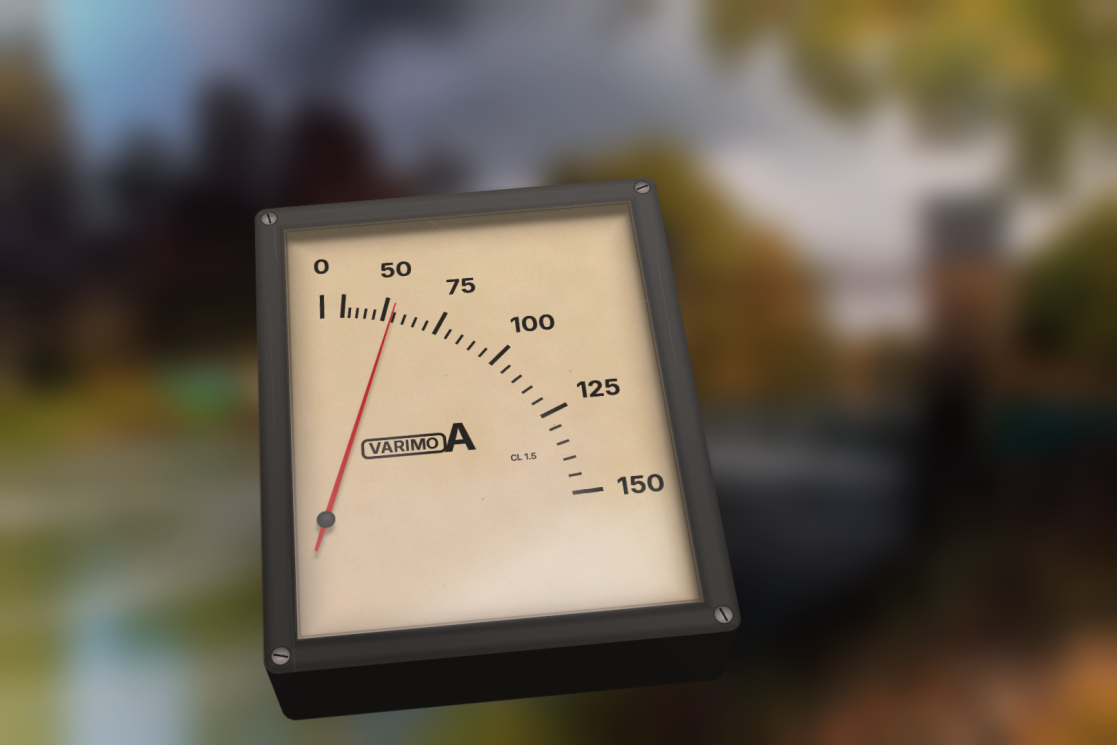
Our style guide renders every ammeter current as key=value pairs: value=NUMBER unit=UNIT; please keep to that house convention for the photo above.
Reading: value=55 unit=A
